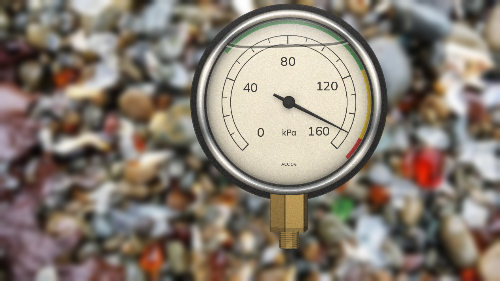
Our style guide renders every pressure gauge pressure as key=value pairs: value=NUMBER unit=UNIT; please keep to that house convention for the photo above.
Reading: value=150 unit=kPa
